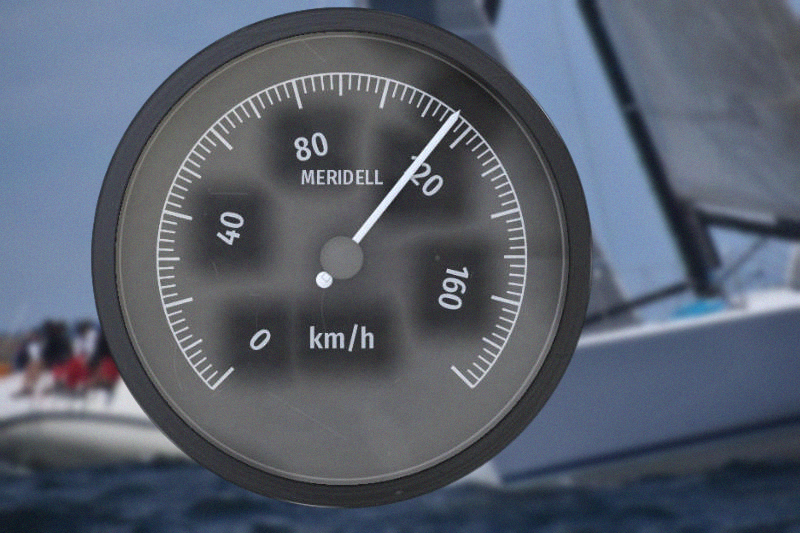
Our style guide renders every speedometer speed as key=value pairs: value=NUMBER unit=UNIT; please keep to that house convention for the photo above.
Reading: value=116 unit=km/h
